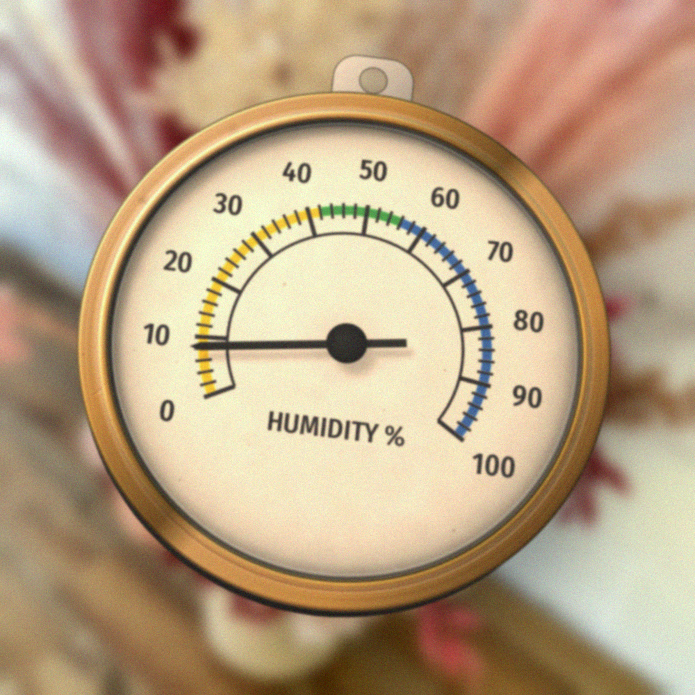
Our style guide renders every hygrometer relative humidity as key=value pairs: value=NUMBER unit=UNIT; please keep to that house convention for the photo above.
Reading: value=8 unit=%
